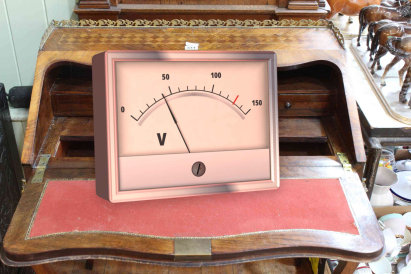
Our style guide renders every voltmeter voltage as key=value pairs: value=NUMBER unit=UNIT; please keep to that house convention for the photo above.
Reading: value=40 unit=V
